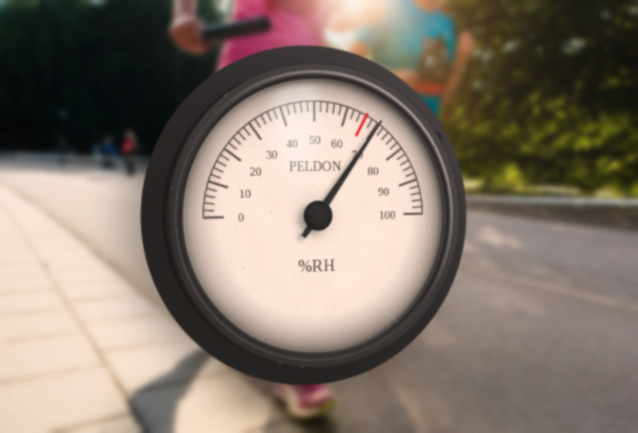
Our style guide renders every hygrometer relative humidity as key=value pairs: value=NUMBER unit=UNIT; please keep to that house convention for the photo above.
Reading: value=70 unit=%
